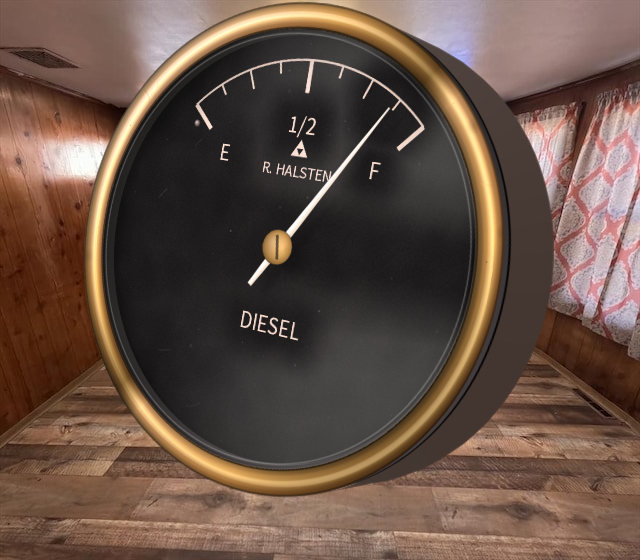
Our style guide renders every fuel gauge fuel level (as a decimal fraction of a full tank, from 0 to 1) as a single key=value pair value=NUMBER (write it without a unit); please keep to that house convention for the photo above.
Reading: value=0.875
